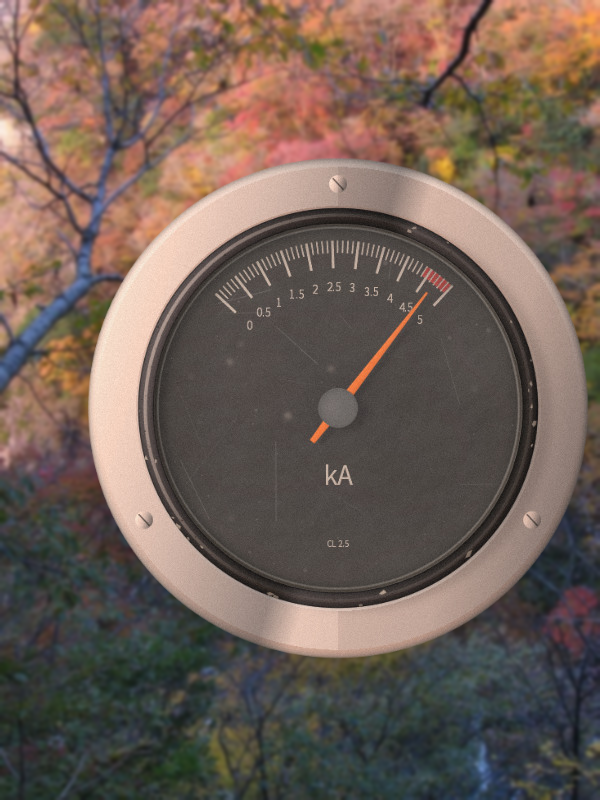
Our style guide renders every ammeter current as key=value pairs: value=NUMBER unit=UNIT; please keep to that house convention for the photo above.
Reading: value=4.7 unit=kA
